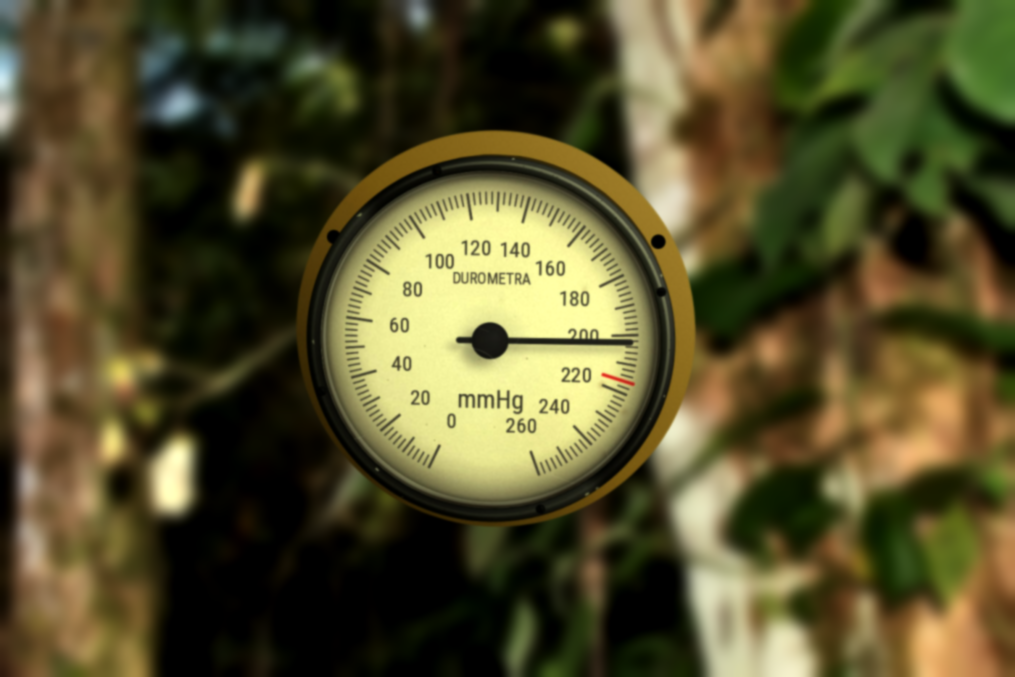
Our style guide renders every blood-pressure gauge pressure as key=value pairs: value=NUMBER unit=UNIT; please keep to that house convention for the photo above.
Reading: value=202 unit=mmHg
